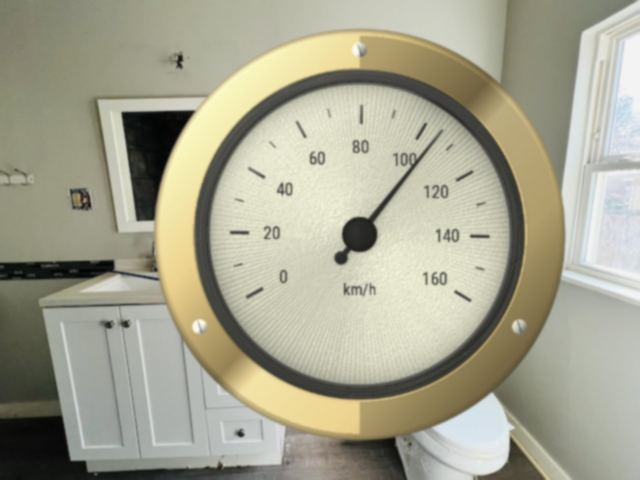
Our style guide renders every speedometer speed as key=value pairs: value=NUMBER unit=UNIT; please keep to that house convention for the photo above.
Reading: value=105 unit=km/h
